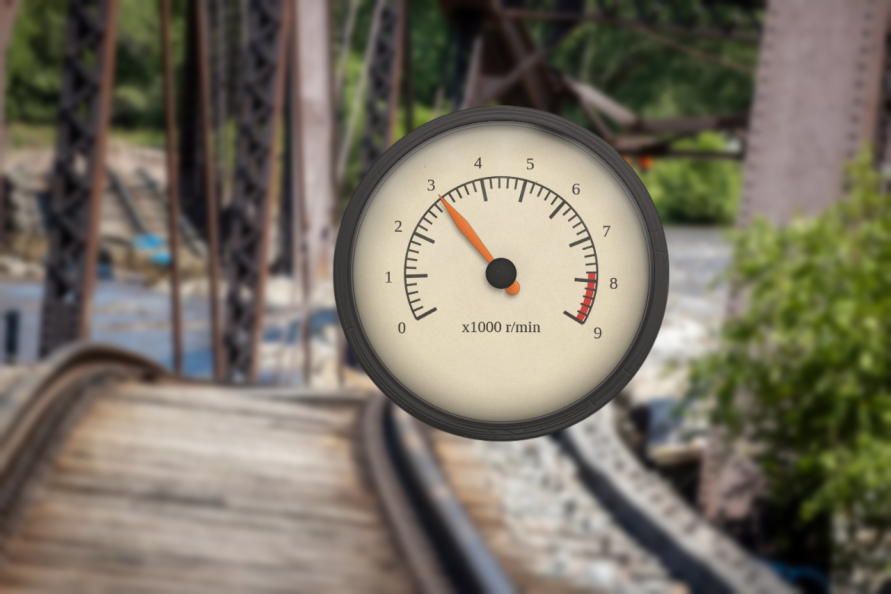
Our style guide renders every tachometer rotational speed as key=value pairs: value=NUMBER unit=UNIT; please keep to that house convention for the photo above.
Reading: value=3000 unit=rpm
